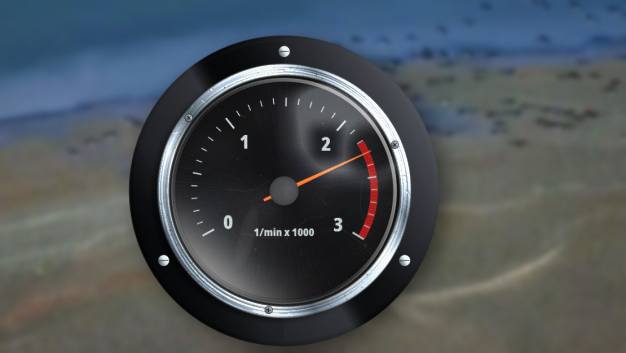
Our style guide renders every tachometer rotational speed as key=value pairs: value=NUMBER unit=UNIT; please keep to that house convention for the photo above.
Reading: value=2300 unit=rpm
